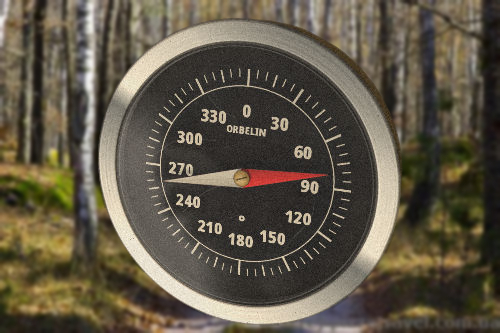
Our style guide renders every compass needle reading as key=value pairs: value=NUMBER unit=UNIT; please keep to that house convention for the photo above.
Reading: value=80 unit=°
